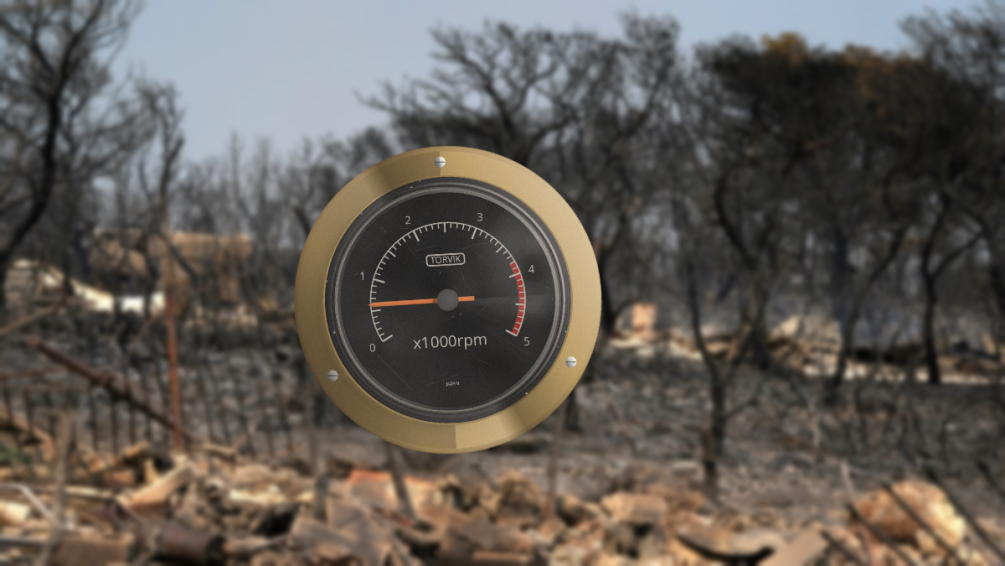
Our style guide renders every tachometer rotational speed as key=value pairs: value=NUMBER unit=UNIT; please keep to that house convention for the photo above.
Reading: value=600 unit=rpm
